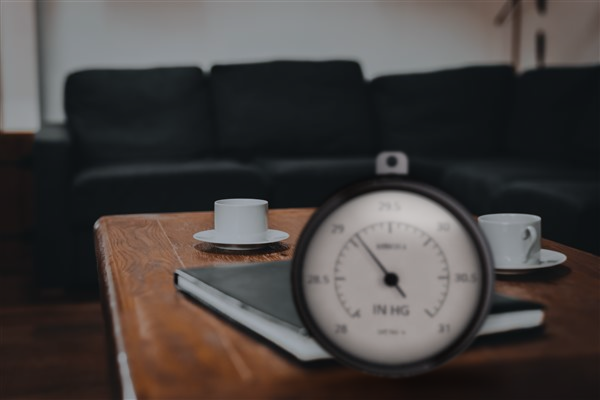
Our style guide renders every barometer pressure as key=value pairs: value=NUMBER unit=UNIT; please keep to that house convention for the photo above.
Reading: value=29.1 unit=inHg
